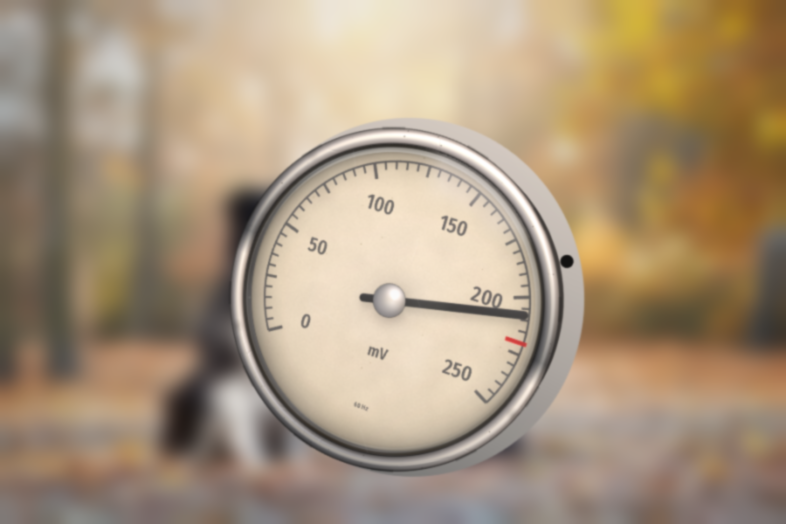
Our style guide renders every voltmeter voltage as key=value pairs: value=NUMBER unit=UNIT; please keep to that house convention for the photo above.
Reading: value=207.5 unit=mV
